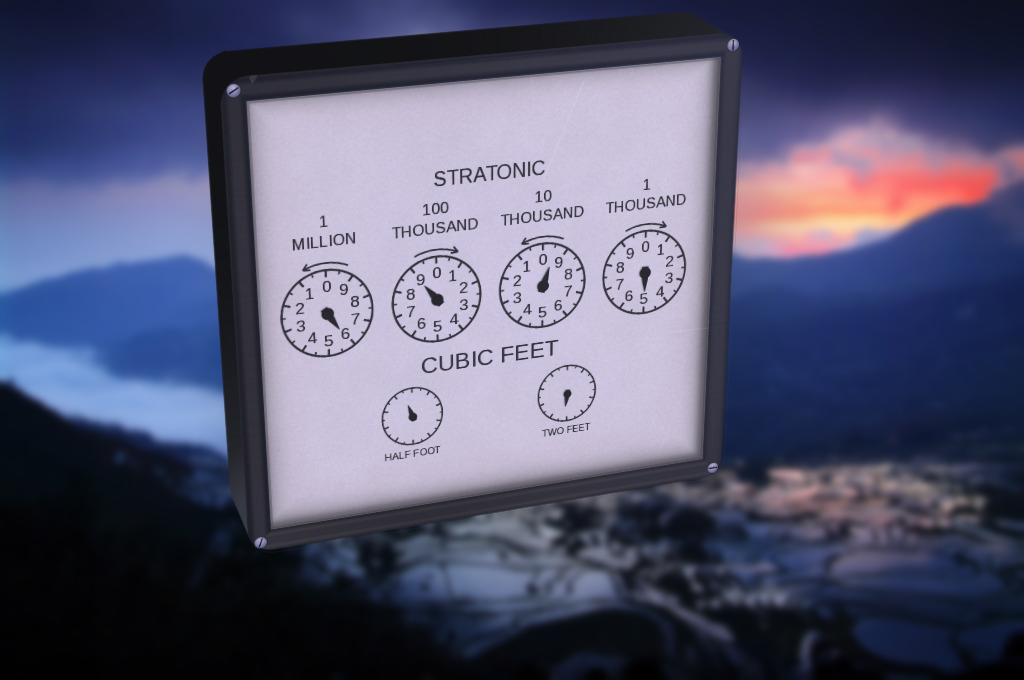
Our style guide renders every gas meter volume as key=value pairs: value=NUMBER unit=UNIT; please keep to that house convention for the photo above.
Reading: value=589500 unit=ft³
